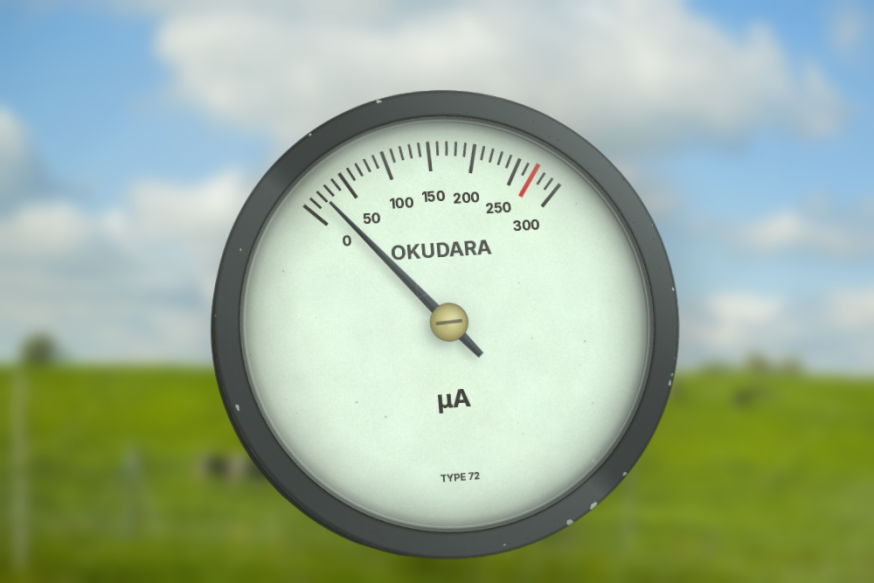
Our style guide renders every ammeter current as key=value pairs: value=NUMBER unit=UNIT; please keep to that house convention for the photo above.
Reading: value=20 unit=µA
